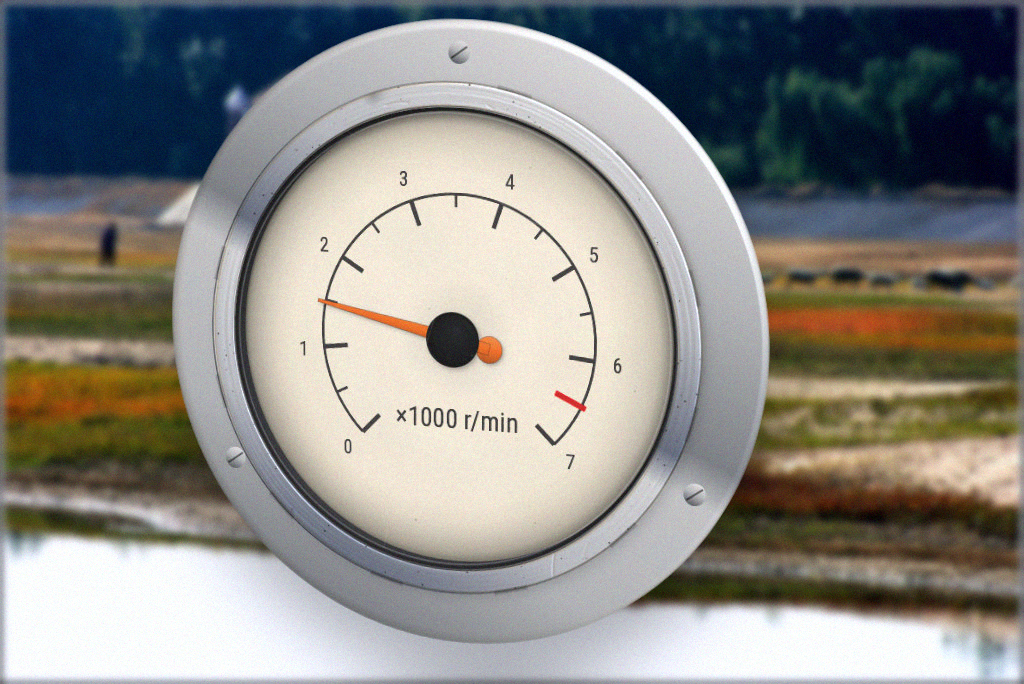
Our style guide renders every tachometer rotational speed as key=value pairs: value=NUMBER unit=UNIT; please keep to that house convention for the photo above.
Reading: value=1500 unit=rpm
